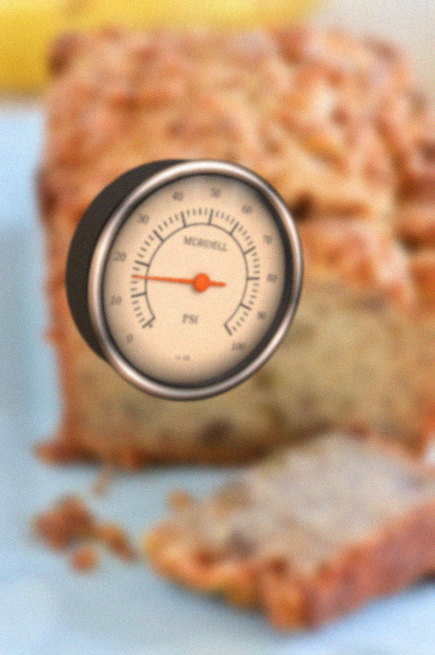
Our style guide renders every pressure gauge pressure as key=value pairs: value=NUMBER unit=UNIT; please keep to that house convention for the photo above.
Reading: value=16 unit=psi
